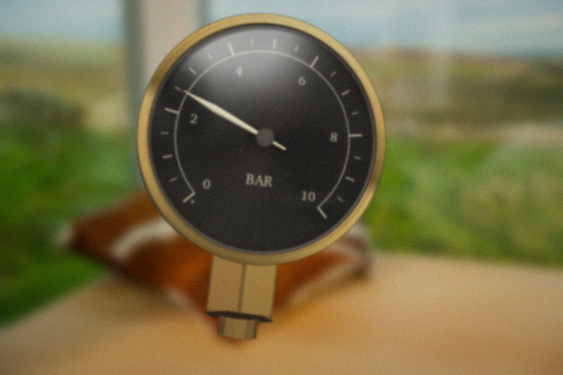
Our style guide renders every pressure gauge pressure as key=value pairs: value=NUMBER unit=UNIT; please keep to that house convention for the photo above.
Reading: value=2.5 unit=bar
